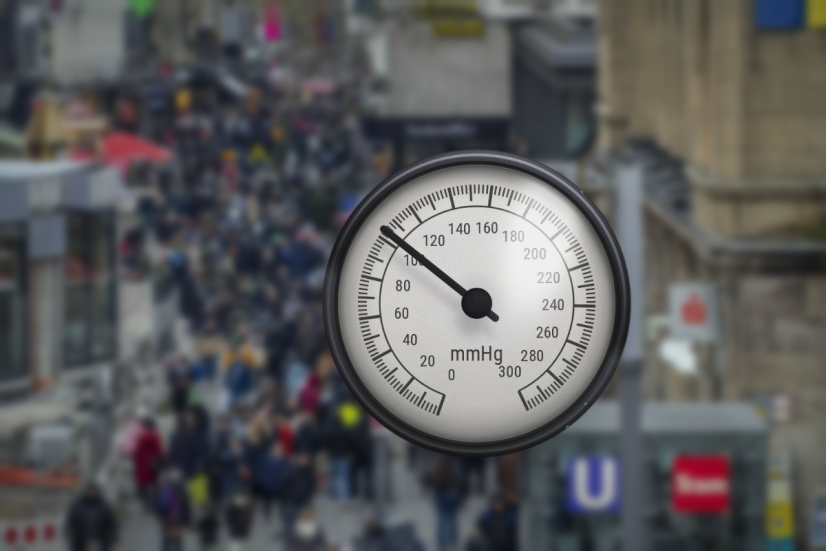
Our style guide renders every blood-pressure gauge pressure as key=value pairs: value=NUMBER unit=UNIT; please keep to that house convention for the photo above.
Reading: value=104 unit=mmHg
